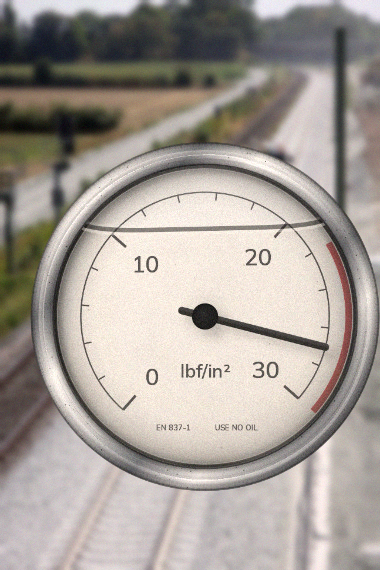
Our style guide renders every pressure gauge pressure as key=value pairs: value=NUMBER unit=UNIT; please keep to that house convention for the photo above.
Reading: value=27 unit=psi
